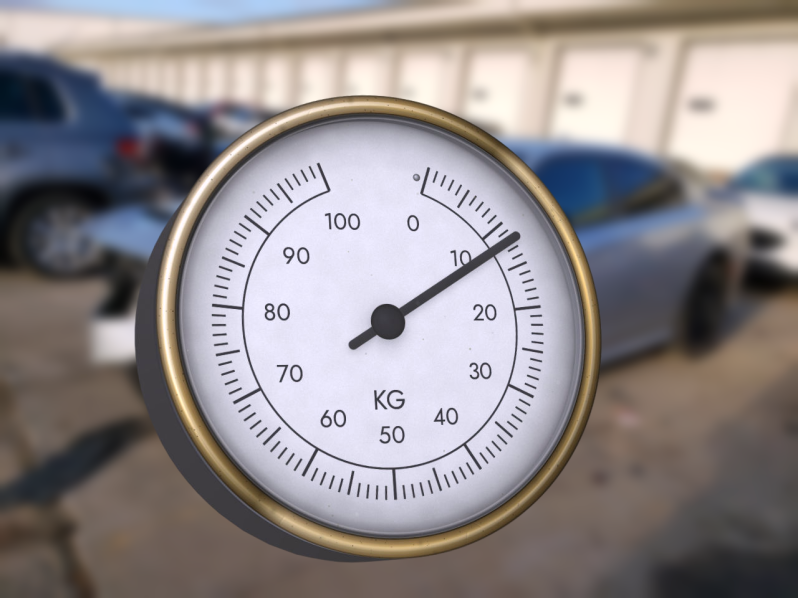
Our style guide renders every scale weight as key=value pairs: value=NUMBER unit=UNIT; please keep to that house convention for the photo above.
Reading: value=12 unit=kg
